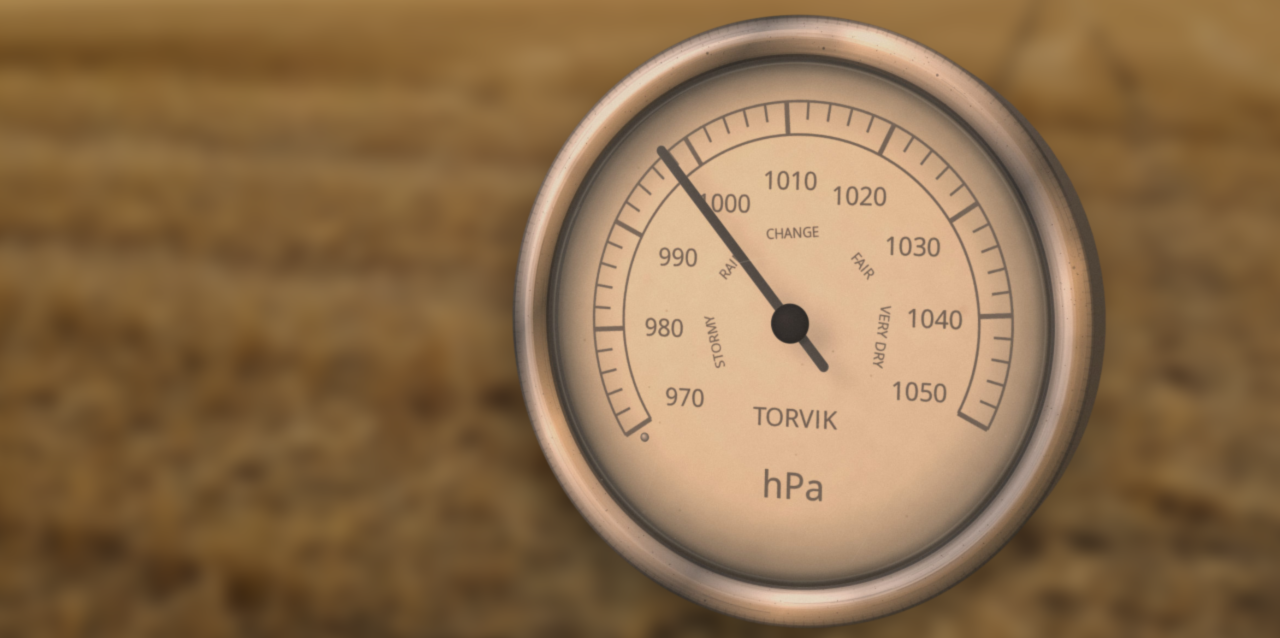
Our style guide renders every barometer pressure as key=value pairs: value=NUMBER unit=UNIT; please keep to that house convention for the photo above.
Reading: value=998 unit=hPa
